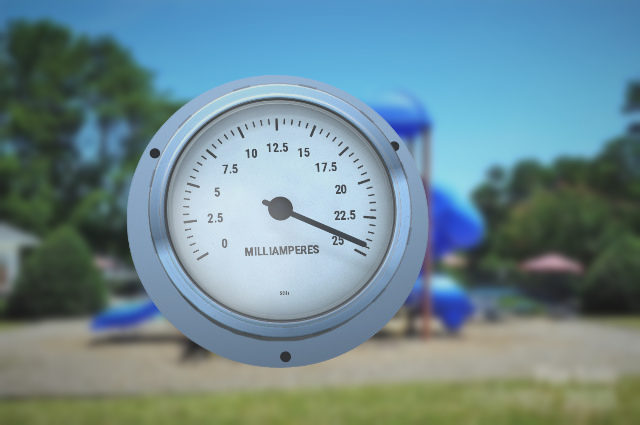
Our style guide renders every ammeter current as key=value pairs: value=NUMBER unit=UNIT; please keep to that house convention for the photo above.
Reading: value=24.5 unit=mA
